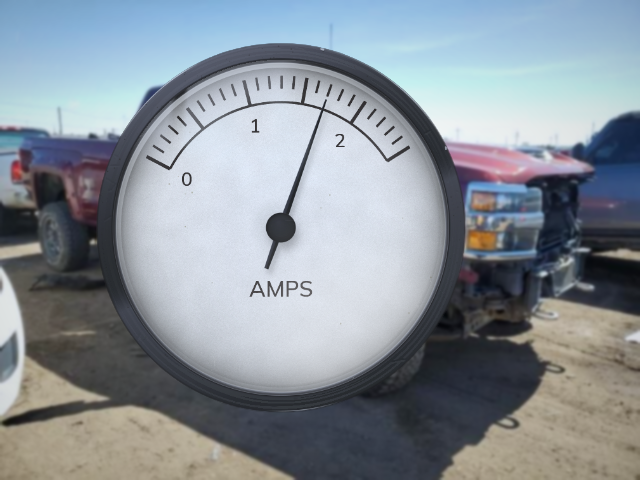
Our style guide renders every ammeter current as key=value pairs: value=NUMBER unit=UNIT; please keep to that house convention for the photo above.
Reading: value=1.7 unit=A
